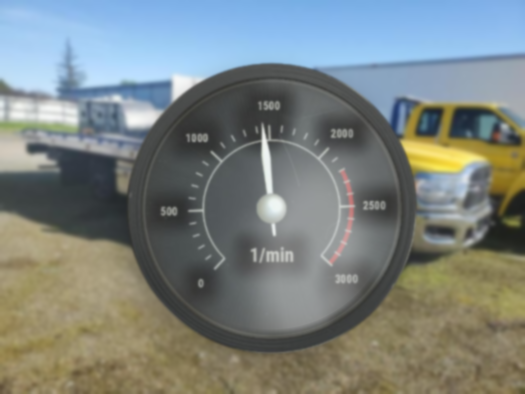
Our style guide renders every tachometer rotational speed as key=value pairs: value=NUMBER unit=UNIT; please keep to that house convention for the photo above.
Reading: value=1450 unit=rpm
